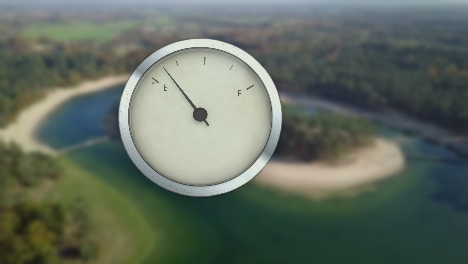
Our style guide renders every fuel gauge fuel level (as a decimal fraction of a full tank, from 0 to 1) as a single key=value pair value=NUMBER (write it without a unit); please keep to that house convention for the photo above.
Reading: value=0.125
